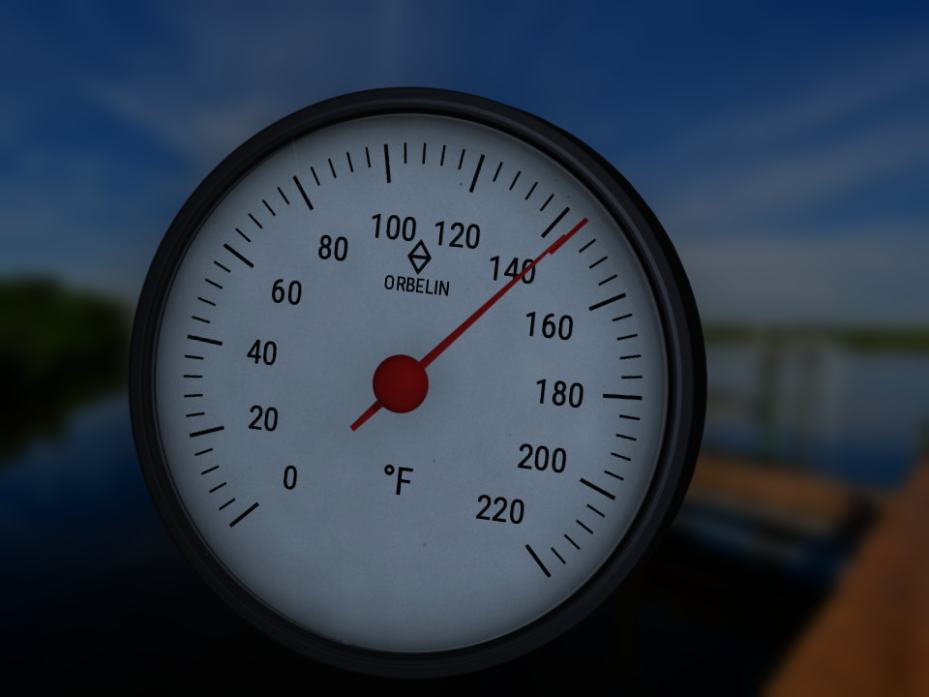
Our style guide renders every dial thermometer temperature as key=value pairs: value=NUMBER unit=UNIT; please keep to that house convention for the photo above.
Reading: value=144 unit=°F
